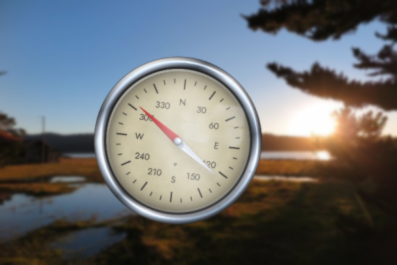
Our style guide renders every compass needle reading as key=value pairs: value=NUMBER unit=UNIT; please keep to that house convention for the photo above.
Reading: value=305 unit=°
